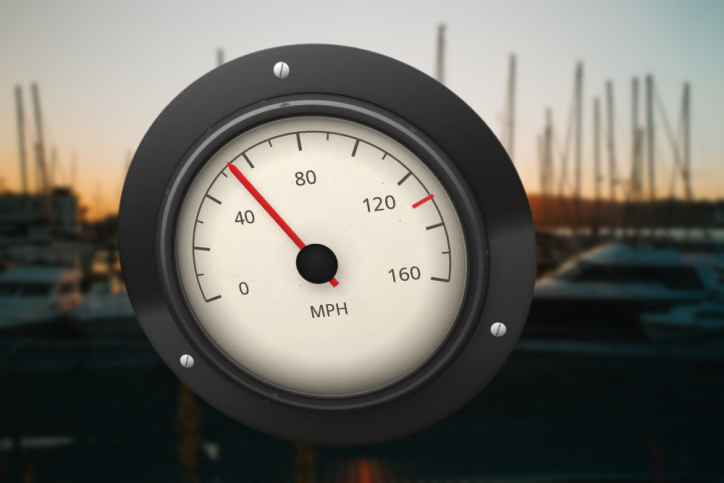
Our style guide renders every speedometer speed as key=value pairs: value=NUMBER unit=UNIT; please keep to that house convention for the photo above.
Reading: value=55 unit=mph
